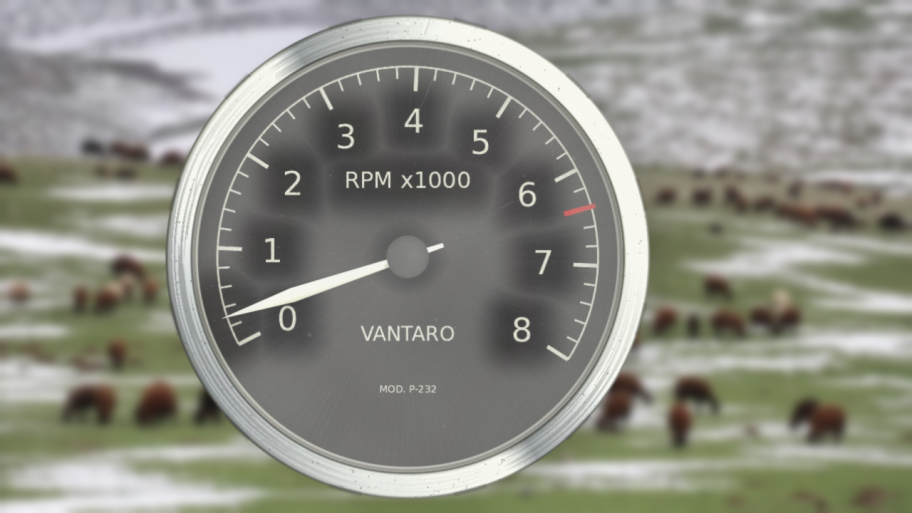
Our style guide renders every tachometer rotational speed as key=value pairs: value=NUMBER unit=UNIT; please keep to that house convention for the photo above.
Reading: value=300 unit=rpm
